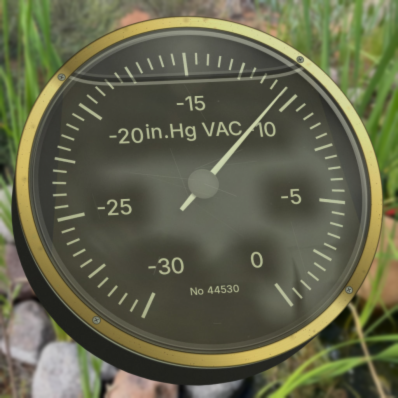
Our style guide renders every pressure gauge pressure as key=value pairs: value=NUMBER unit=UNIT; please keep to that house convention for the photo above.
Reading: value=-10.5 unit=inHg
